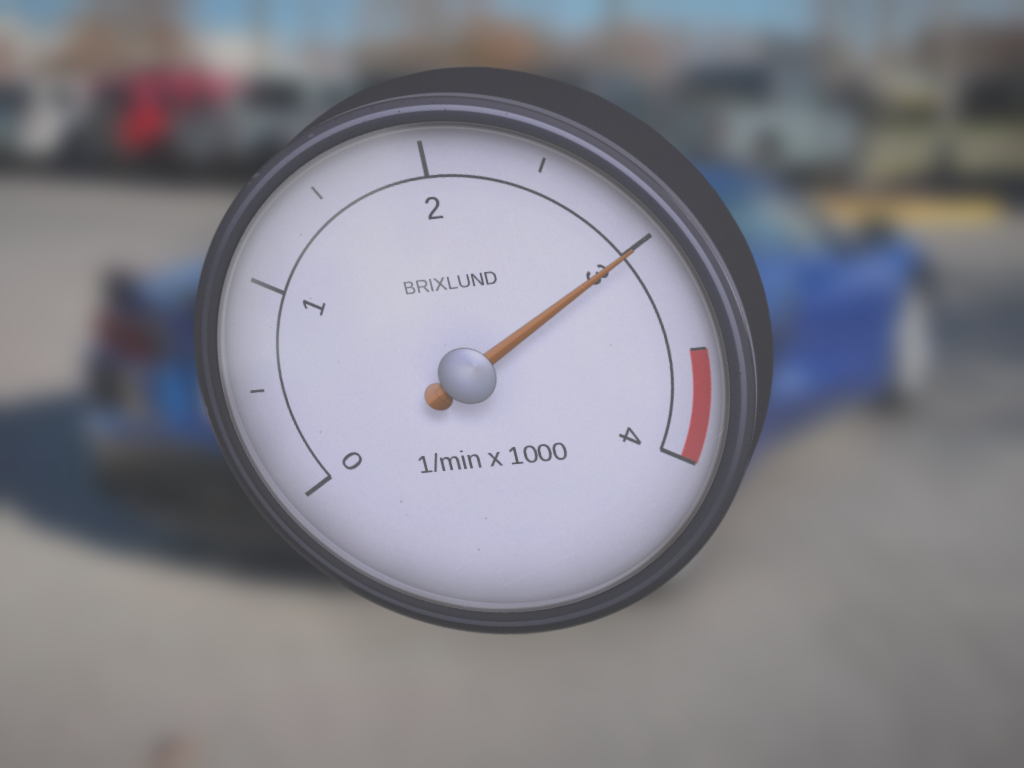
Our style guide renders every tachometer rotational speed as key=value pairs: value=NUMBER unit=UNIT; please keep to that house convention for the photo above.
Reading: value=3000 unit=rpm
